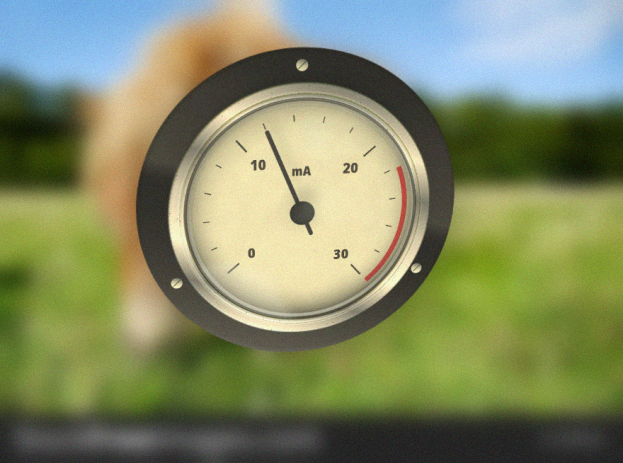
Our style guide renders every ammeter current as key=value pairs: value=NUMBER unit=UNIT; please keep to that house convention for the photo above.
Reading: value=12 unit=mA
